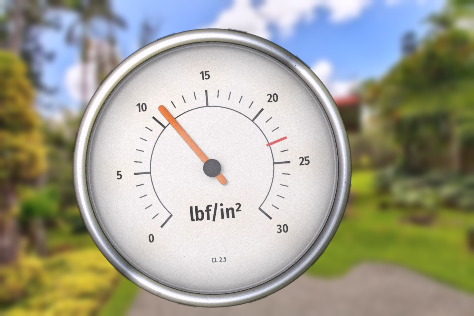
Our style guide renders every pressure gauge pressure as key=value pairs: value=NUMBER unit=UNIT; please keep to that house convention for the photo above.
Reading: value=11 unit=psi
